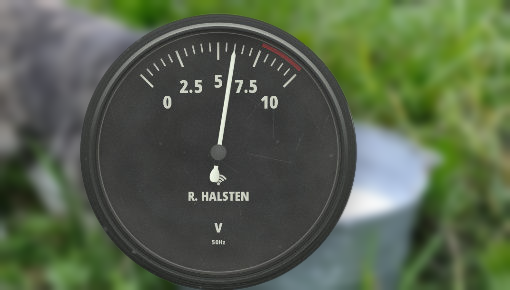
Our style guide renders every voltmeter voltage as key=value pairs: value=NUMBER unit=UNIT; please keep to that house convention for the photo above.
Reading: value=6 unit=V
